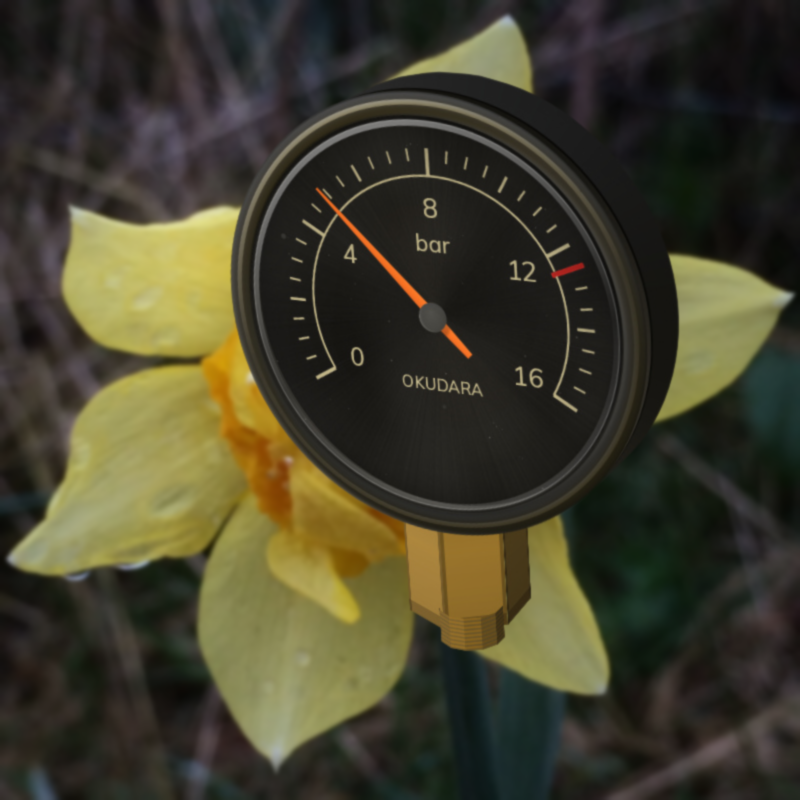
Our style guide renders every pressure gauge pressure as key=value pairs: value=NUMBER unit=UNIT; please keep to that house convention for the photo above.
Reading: value=5 unit=bar
